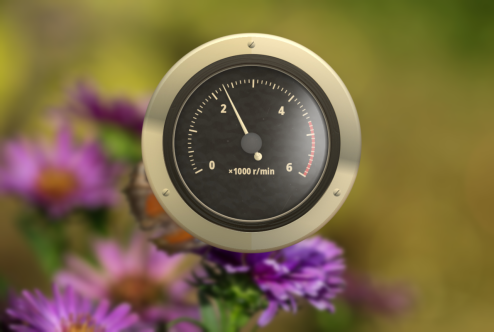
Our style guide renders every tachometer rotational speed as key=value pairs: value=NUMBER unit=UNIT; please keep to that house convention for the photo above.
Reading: value=2300 unit=rpm
